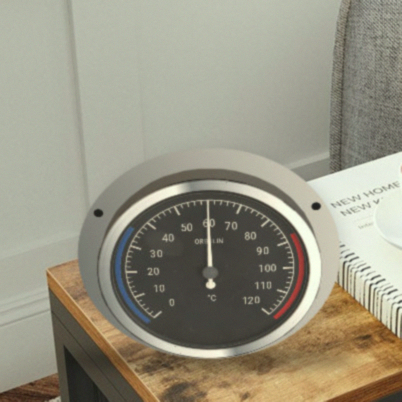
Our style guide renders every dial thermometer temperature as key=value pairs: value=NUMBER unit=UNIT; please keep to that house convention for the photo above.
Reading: value=60 unit=°C
